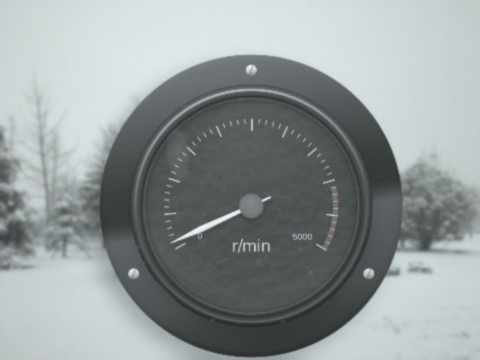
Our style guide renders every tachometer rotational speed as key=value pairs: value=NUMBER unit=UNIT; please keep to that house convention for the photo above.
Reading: value=100 unit=rpm
